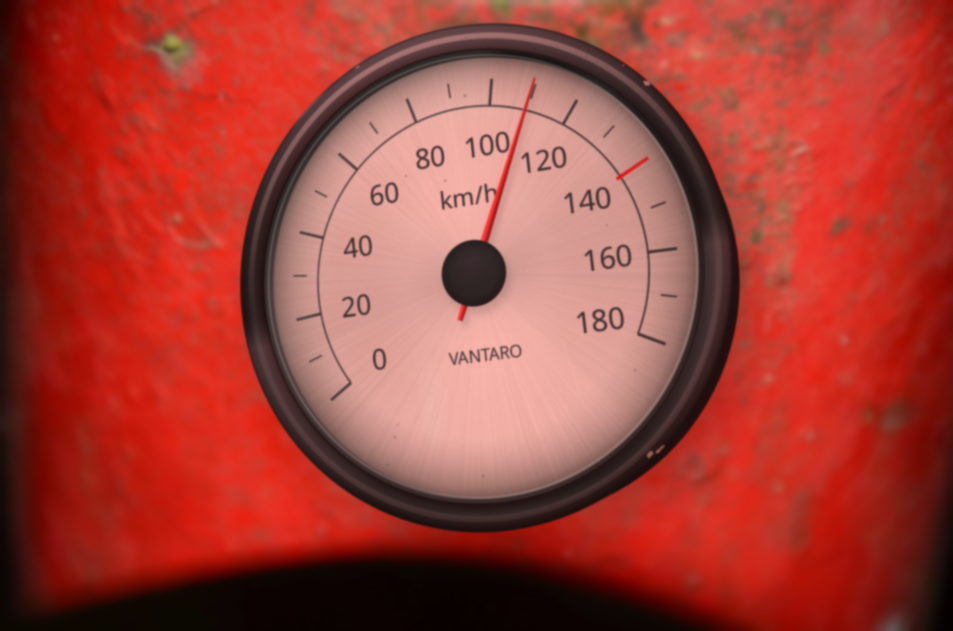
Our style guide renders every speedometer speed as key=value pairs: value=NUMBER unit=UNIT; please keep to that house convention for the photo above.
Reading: value=110 unit=km/h
